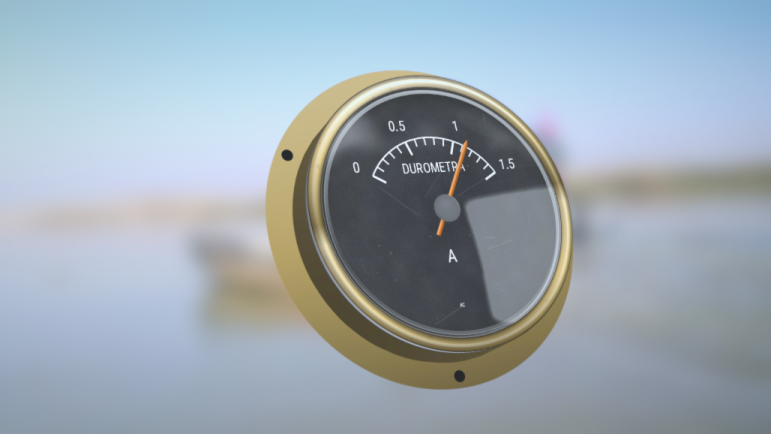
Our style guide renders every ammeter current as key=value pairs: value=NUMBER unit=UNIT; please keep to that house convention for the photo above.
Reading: value=1.1 unit=A
